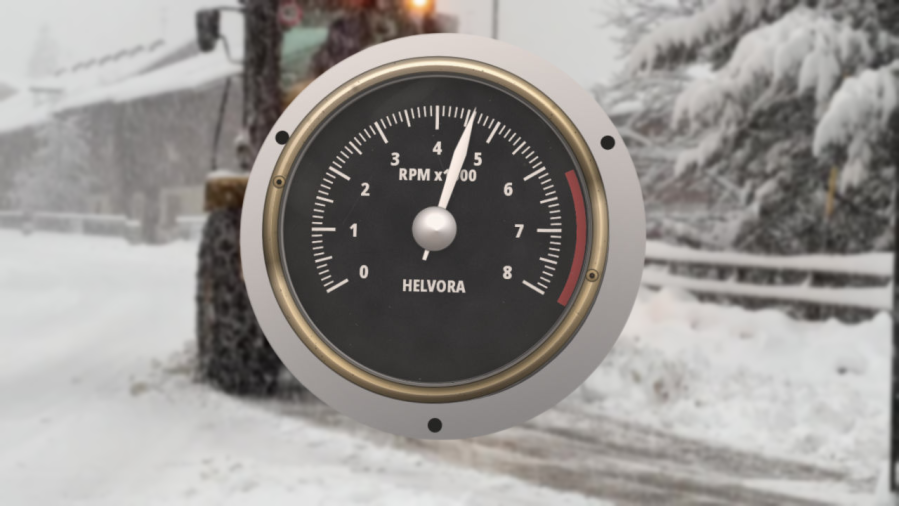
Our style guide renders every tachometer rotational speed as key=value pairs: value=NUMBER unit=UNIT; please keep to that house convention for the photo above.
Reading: value=4600 unit=rpm
